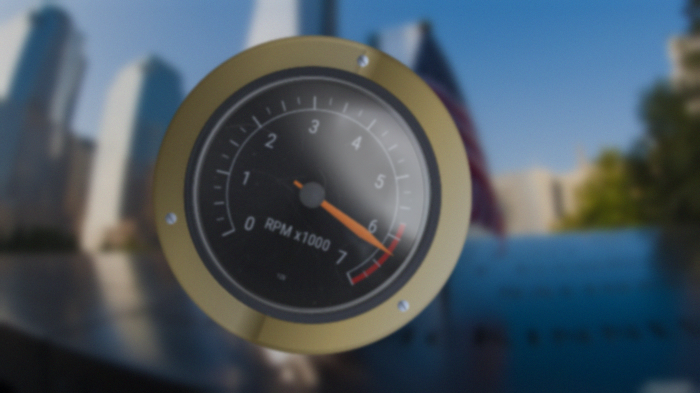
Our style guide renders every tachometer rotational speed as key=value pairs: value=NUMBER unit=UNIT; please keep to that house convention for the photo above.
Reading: value=6250 unit=rpm
